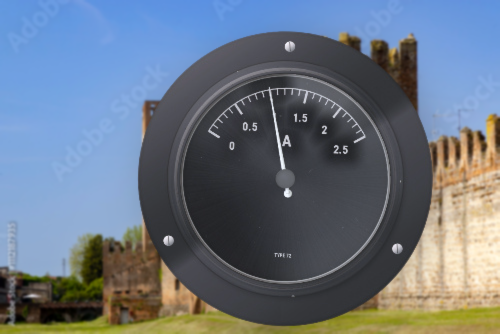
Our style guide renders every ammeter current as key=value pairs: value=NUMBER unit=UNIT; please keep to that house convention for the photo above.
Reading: value=1 unit=A
